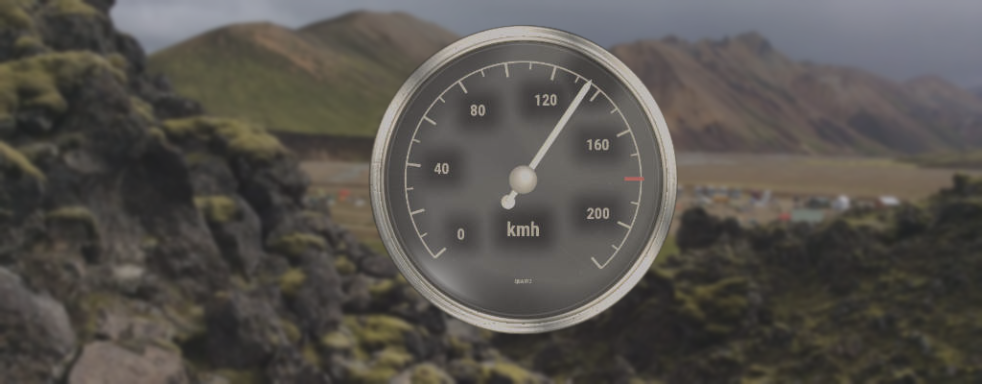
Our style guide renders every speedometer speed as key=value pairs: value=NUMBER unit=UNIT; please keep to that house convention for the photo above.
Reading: value=135 unit=km/h
